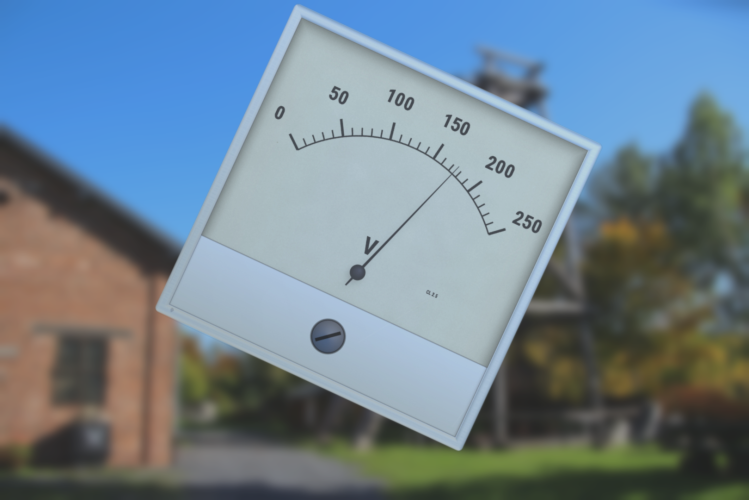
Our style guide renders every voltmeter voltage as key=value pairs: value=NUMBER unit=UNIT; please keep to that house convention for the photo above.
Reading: value=175 unit=V
